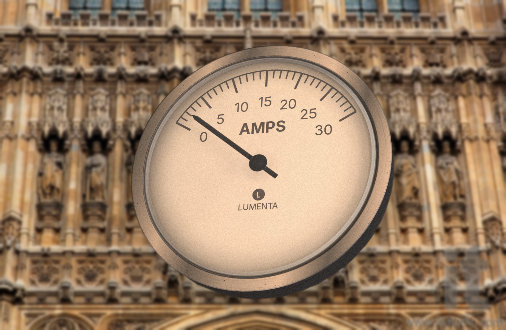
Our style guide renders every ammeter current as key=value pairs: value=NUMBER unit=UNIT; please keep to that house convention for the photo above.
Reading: value=2 unit=A
